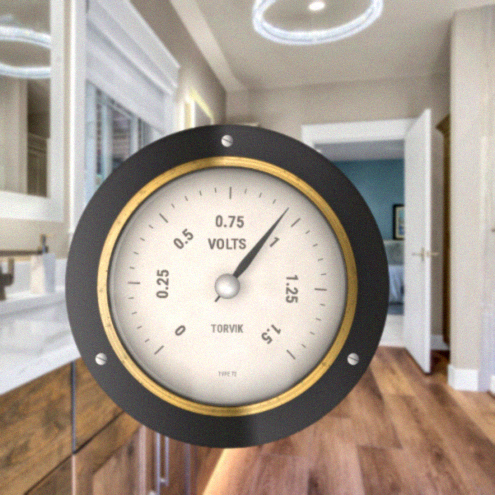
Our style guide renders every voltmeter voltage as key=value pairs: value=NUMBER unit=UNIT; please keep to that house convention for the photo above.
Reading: value=0.95 unit=V
